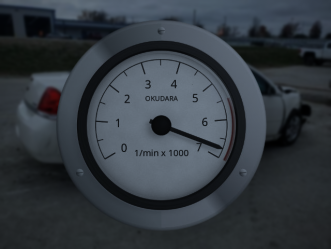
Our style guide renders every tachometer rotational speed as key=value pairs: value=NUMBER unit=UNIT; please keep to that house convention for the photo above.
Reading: value=6750 unit=rpm
